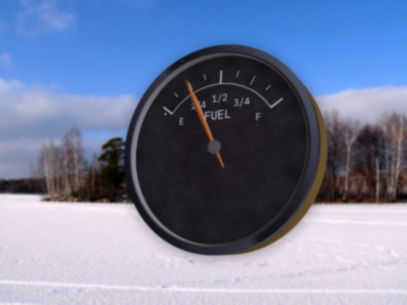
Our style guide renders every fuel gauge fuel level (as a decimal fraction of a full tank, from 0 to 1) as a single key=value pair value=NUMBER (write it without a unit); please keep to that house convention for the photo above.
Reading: value=0.25
